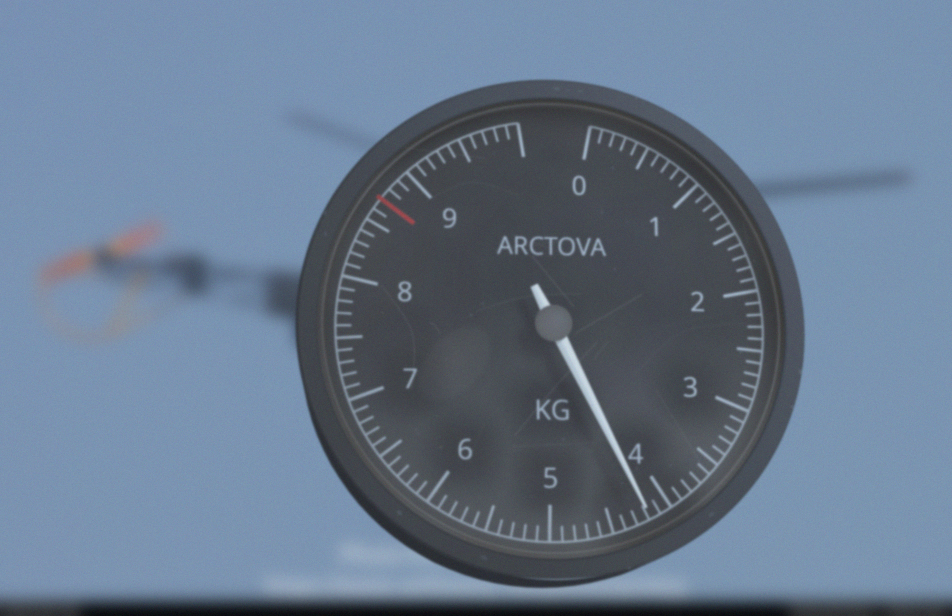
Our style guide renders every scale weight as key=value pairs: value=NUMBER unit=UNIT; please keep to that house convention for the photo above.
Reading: value=4.2 unit=kg
